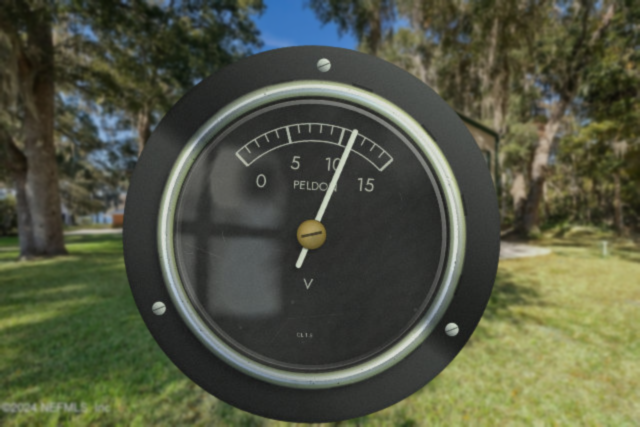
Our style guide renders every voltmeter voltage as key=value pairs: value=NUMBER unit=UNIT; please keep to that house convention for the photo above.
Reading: value=11 unit=V
